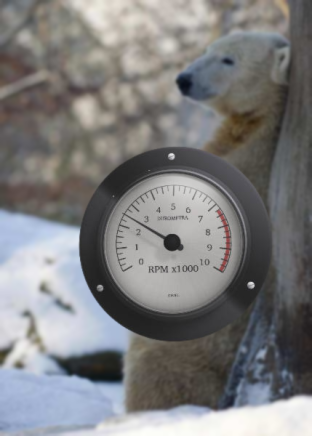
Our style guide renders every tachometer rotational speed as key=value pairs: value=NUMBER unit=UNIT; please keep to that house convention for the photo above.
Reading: value=2500 unit=rpm
